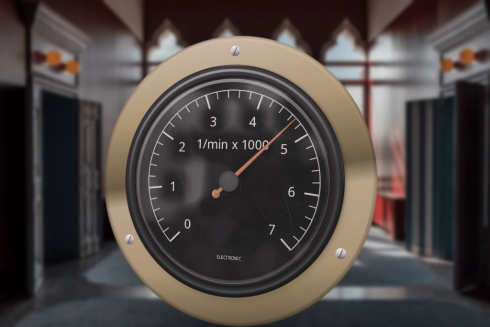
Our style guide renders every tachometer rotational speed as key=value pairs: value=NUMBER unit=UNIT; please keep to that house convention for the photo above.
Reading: value=4700 unit=rpm
